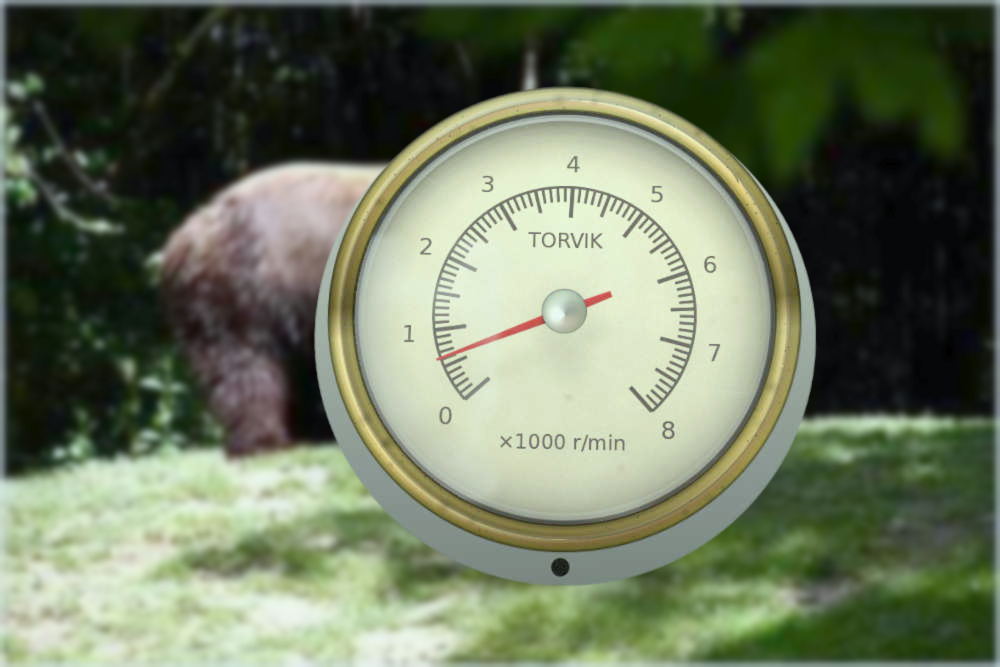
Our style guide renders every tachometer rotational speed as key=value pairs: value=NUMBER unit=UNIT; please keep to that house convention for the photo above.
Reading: value=600 unit=rpm
